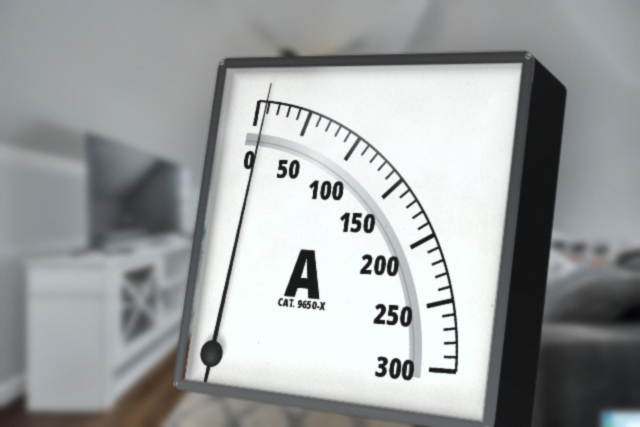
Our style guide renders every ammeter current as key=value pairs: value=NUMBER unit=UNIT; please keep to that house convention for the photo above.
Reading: value=10 unit=A
